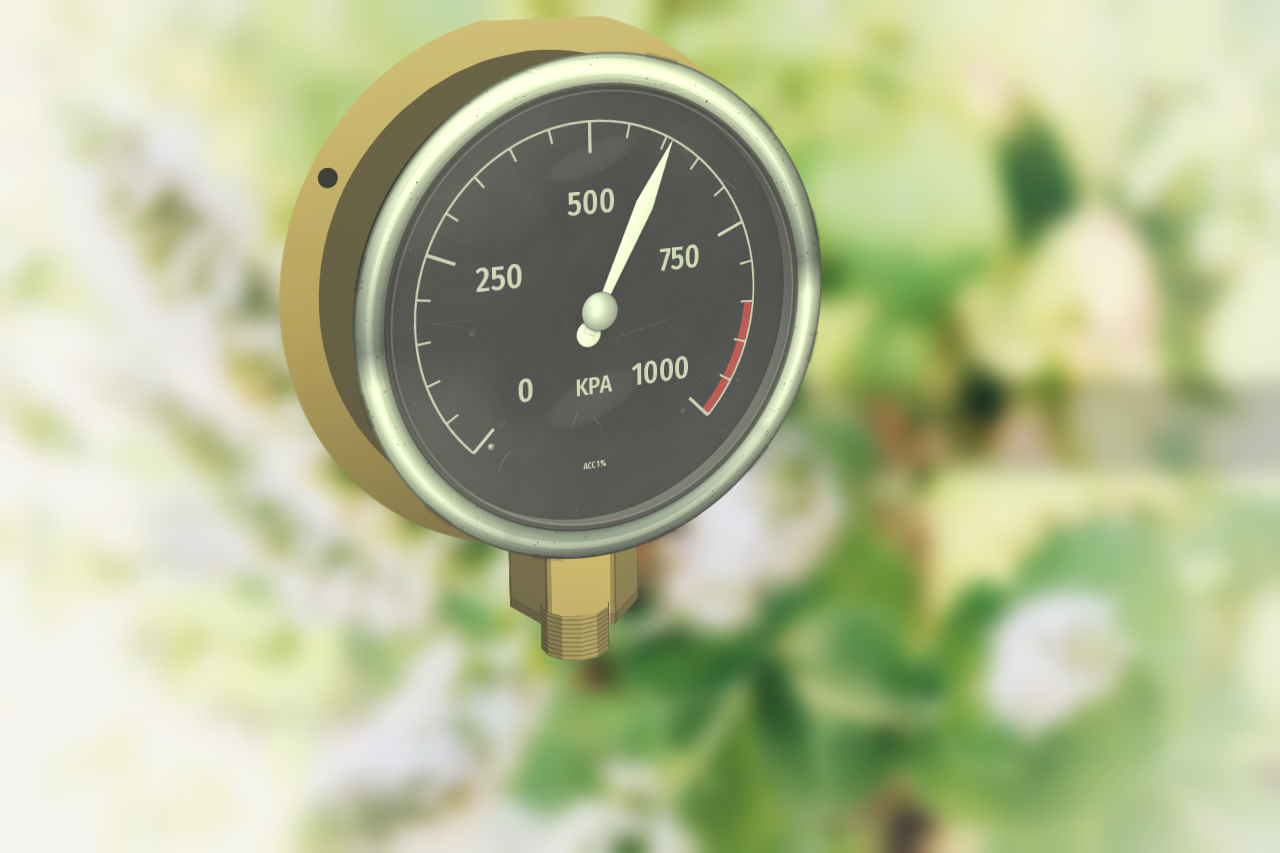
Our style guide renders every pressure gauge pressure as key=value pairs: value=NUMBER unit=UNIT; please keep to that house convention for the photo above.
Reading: value=600 unit=kPa
